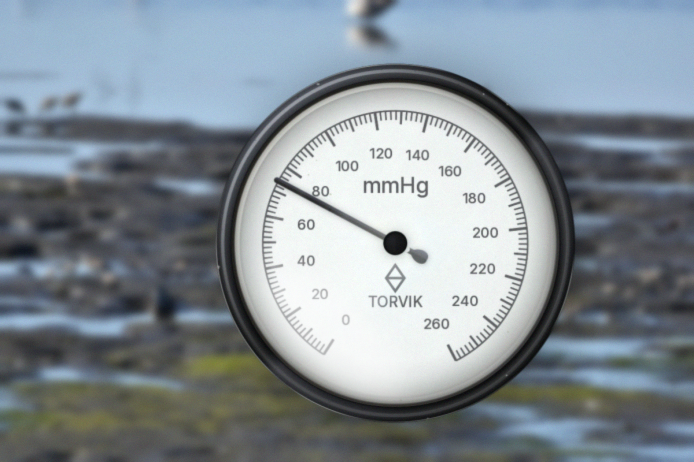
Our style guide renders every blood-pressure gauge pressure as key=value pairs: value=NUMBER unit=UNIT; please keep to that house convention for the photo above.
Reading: value=74 unit=mmHg
